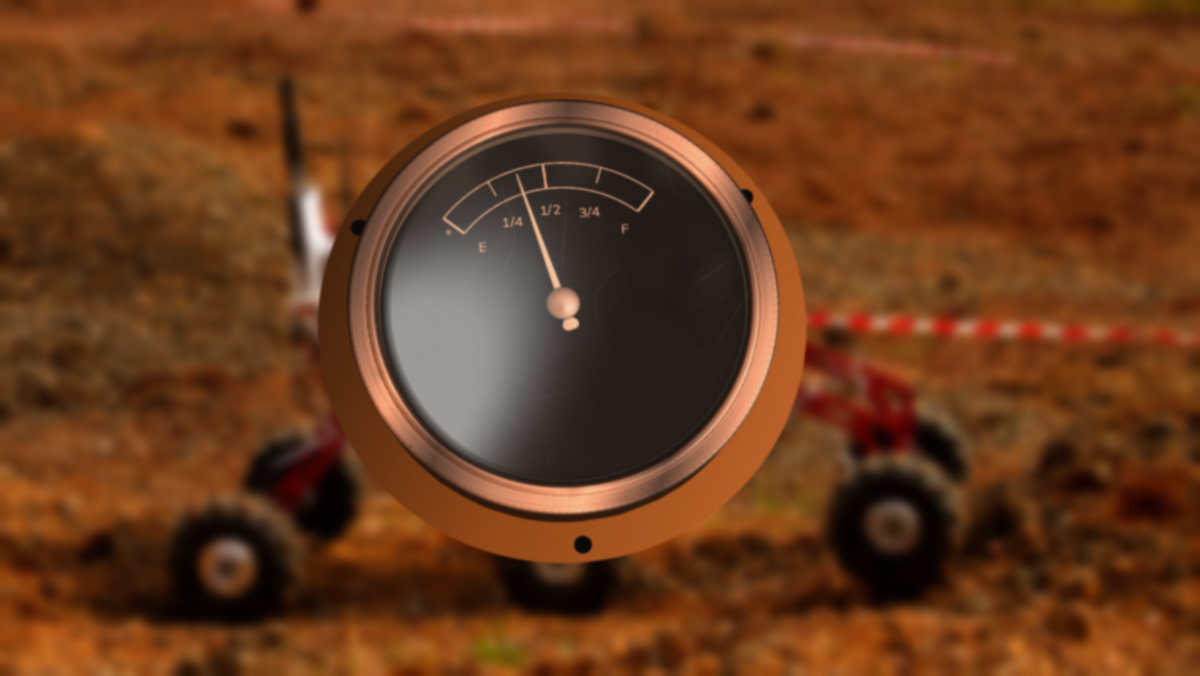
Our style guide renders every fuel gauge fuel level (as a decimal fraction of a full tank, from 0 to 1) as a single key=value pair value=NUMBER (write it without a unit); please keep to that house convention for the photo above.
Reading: value=0.375
